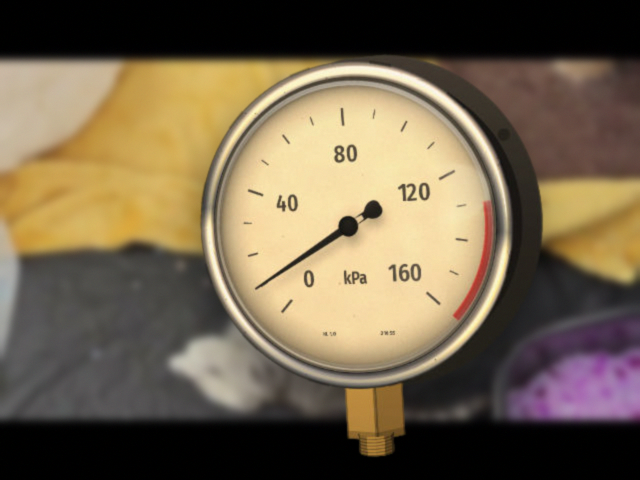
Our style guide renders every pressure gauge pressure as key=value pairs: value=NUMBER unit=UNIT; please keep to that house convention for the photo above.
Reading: value=10 unit=kPa
